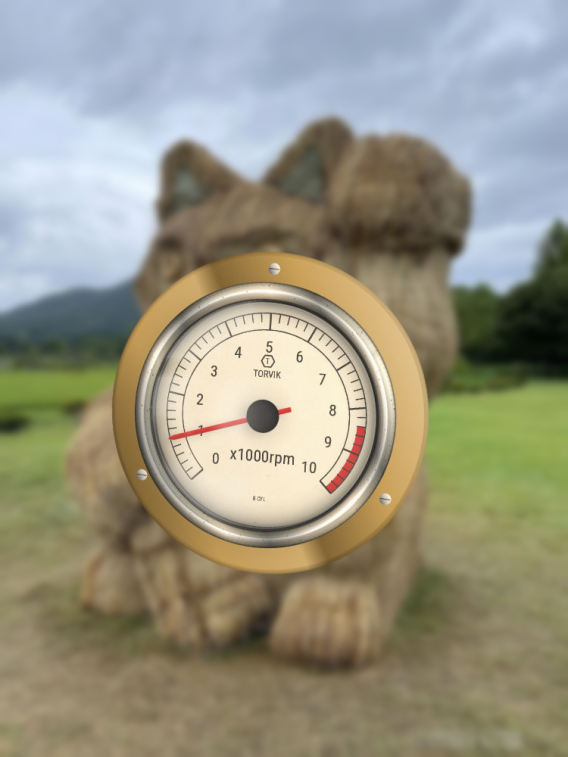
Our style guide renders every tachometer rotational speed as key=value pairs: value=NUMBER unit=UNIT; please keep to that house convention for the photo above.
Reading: value=1000 unit=rpm
